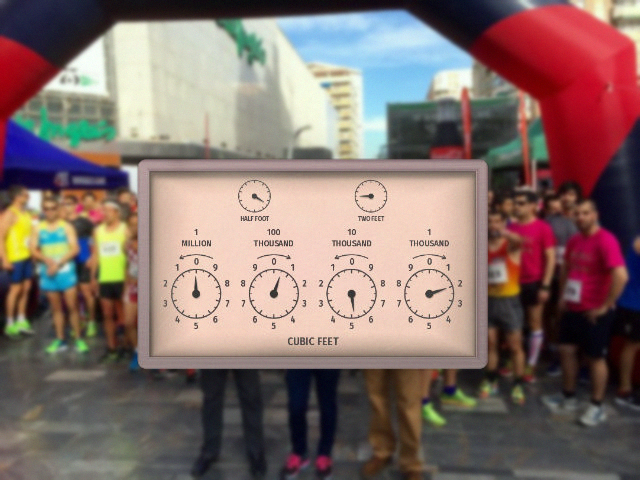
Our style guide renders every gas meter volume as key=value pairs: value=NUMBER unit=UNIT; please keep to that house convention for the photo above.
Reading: value=5200 unit=ft³
